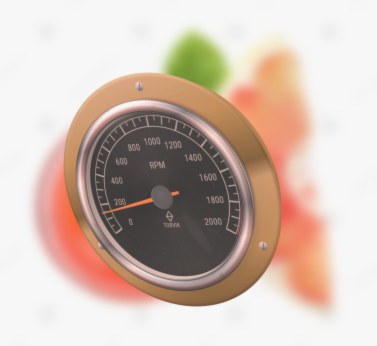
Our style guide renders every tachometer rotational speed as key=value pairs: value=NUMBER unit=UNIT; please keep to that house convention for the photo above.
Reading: value=150 unit=rpm
